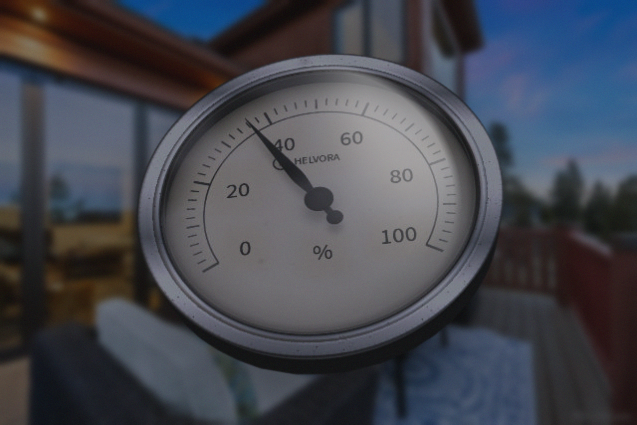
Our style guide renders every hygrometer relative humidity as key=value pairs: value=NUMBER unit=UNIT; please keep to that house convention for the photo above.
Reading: value=36 unit=%
